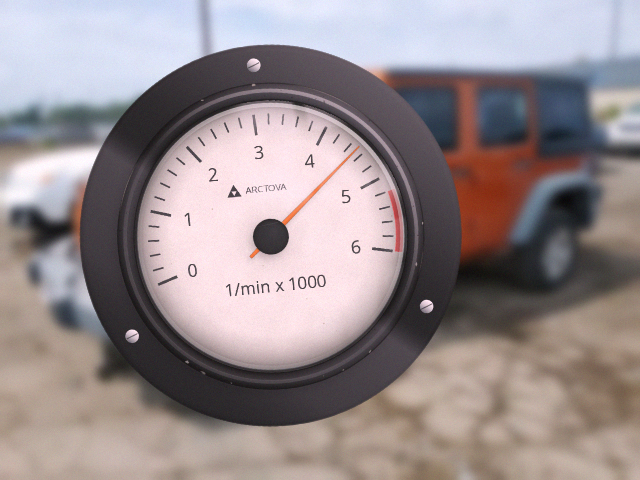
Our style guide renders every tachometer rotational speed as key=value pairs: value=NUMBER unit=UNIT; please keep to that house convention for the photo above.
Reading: value=4500 unit=rpm
